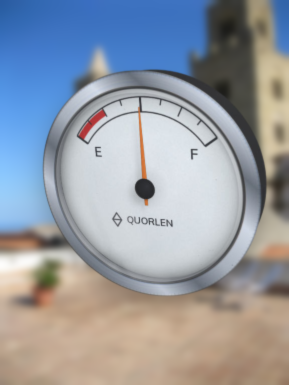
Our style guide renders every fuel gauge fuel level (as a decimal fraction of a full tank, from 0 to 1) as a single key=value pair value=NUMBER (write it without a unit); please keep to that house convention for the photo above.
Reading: value=0.5
